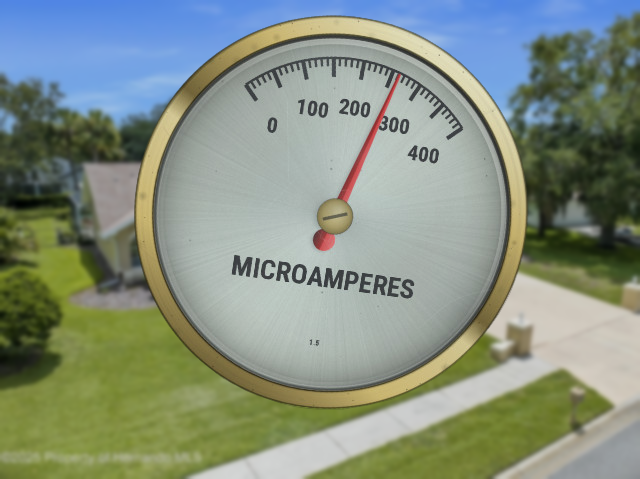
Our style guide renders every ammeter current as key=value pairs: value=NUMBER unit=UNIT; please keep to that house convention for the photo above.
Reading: value=260 unit=µA
